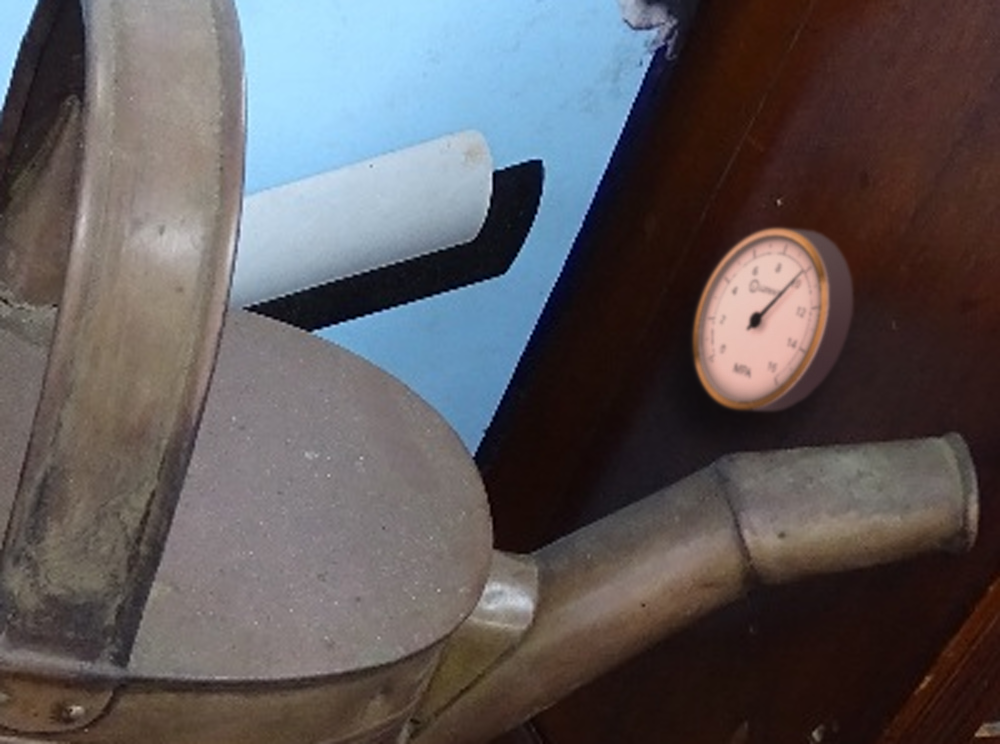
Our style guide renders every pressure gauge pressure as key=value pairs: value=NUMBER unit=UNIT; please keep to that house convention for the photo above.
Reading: value=10 unit=MPa
